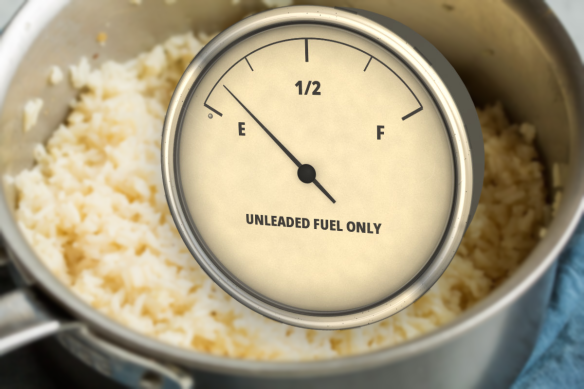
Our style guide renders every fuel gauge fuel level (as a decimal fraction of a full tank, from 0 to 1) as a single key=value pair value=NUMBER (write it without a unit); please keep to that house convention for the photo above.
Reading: value=0.125
